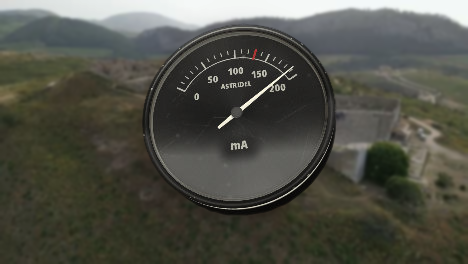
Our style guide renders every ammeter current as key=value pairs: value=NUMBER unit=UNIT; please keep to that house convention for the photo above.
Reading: value=190 unit=mA
